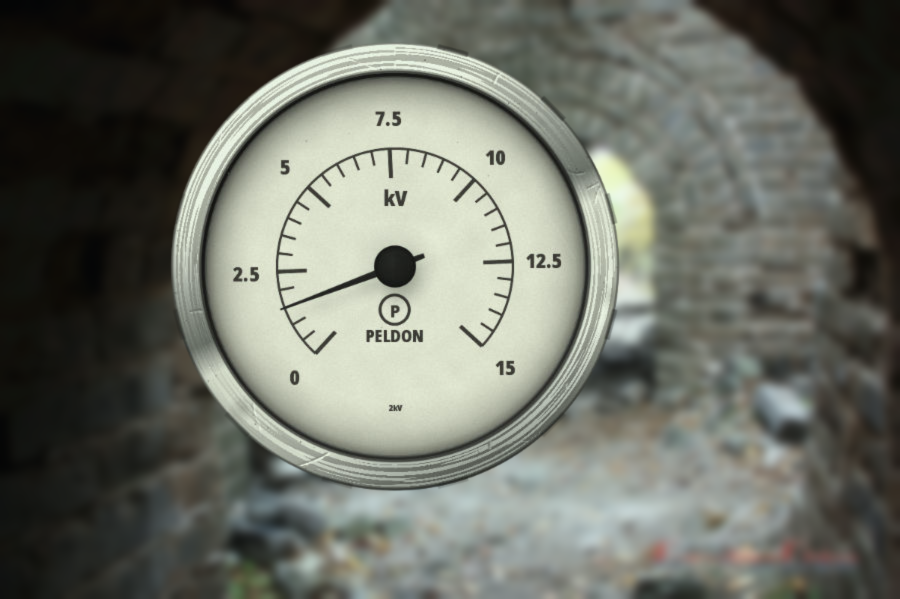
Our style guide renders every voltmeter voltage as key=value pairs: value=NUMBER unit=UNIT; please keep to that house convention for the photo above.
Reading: value=1.5 unit=kV
